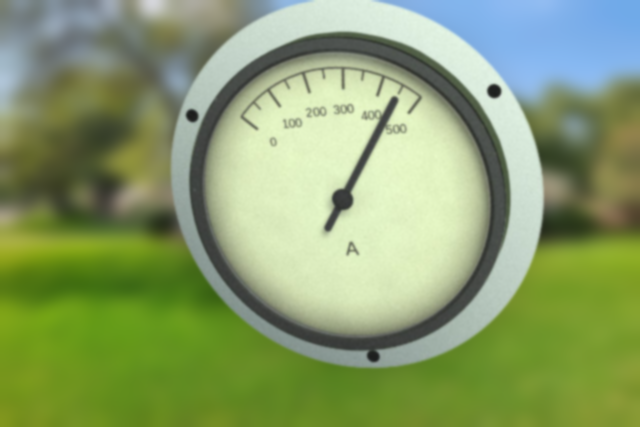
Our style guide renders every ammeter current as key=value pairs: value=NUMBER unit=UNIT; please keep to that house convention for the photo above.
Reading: value=450 unit=A
